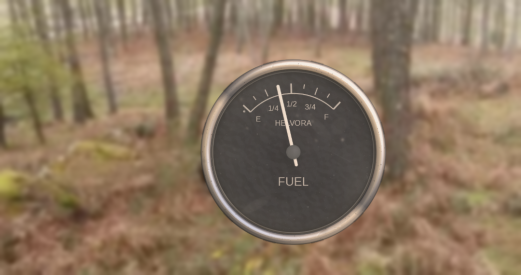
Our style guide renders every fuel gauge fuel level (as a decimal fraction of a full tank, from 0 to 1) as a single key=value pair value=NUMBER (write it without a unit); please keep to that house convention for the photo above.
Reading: value=0.375
